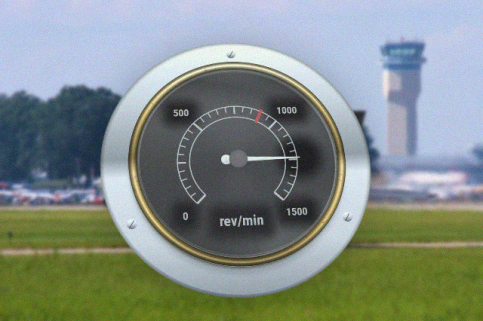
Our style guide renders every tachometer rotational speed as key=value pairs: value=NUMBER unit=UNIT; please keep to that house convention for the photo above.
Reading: value=1250 unit=rpm
